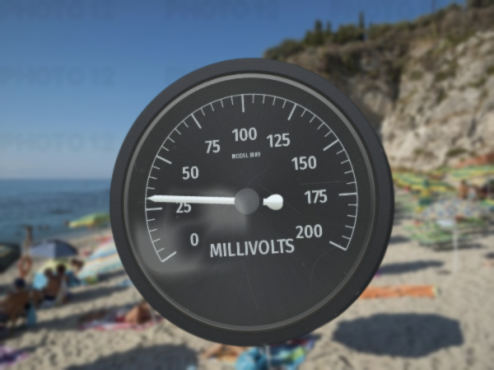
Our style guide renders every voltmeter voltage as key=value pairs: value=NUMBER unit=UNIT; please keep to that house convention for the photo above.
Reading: value=30 unit=mV
